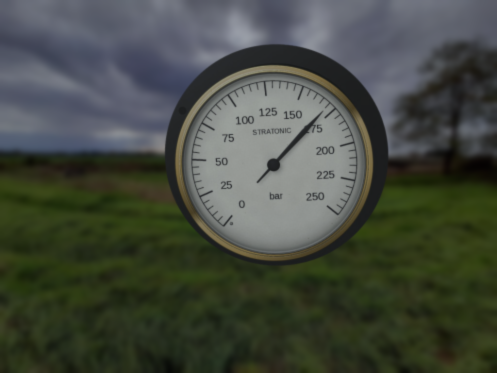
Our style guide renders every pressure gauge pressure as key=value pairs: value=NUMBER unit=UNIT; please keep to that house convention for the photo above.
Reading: value=170 unit=bar
